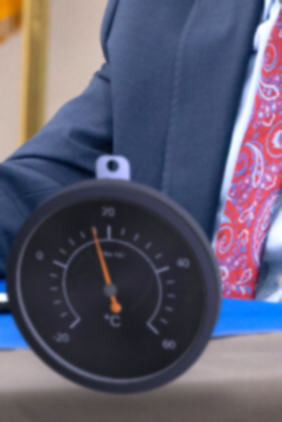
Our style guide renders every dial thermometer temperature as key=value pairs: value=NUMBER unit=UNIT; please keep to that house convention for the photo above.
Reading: value=16 unit=°C
